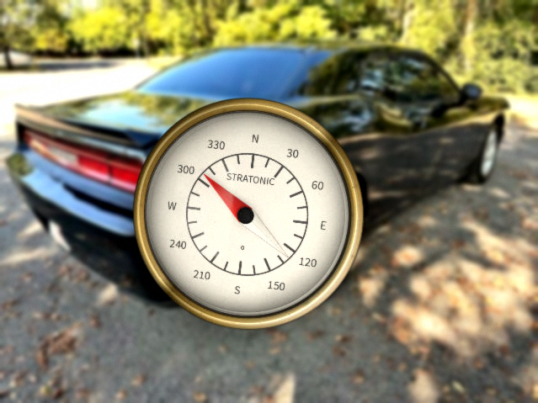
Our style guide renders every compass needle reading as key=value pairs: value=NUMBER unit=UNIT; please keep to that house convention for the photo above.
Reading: value=307.5 unit=°
